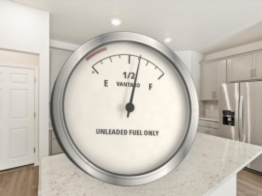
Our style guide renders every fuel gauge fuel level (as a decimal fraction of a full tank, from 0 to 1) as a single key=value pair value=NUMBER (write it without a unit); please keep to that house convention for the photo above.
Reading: value=0.625
